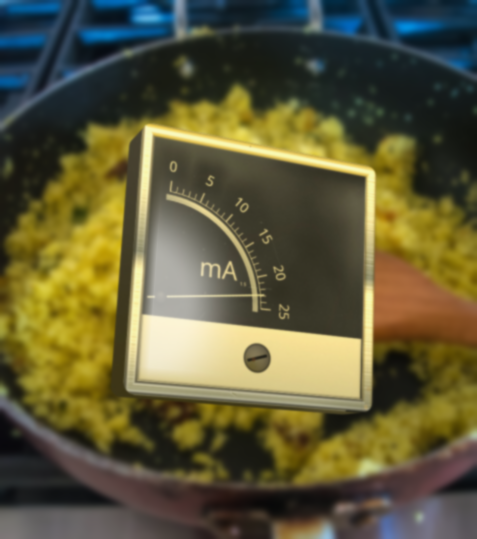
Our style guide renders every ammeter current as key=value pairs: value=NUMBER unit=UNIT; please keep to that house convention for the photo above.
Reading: value=23 unit=mA
